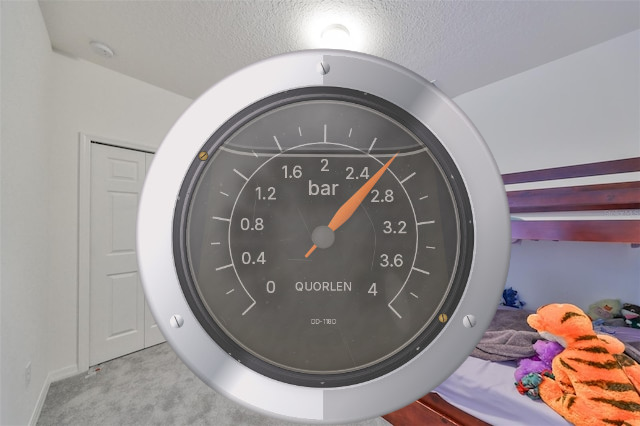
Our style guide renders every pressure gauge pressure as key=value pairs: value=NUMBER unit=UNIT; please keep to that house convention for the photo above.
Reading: value=2.6 unit=bar
